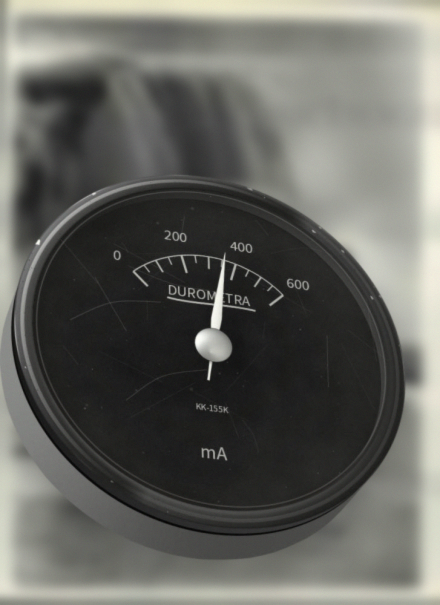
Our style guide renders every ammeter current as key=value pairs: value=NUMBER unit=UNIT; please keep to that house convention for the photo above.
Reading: value=350 unit=mA
